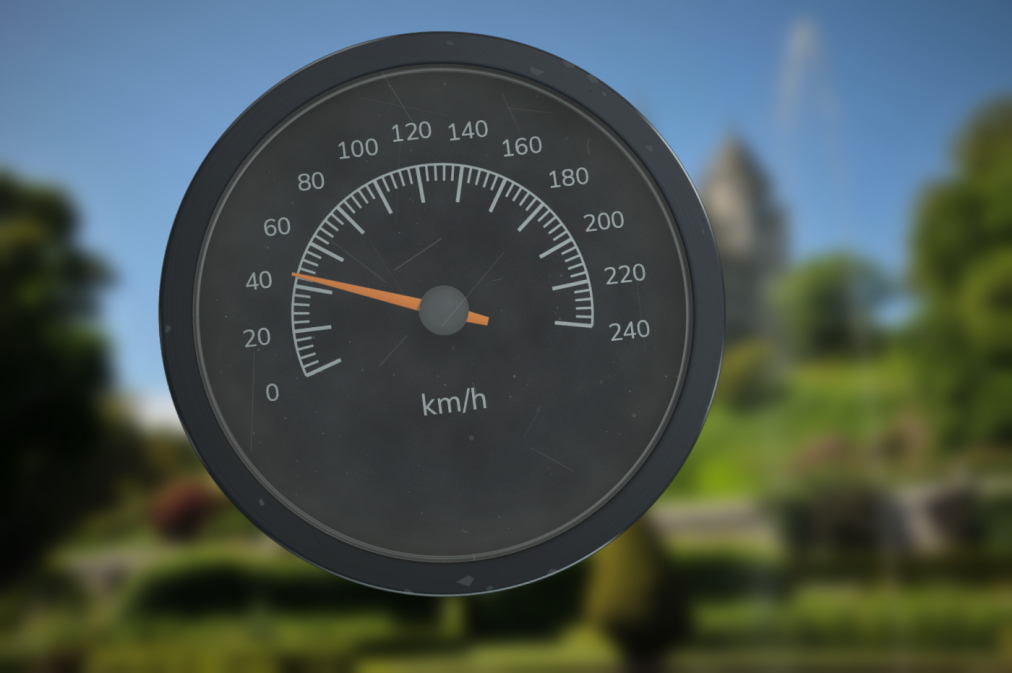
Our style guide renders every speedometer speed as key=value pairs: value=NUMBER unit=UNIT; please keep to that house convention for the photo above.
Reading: value=44 unit=km/h
